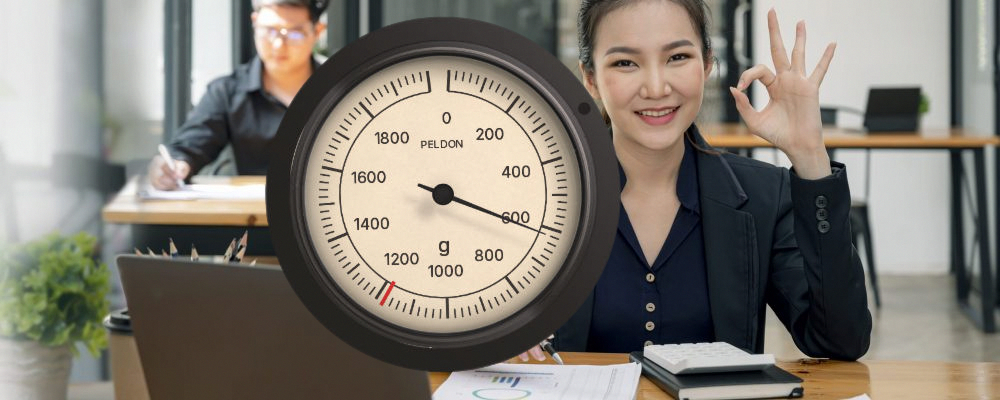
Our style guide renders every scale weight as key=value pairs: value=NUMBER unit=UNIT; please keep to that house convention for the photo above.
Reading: value=620 unit=g
